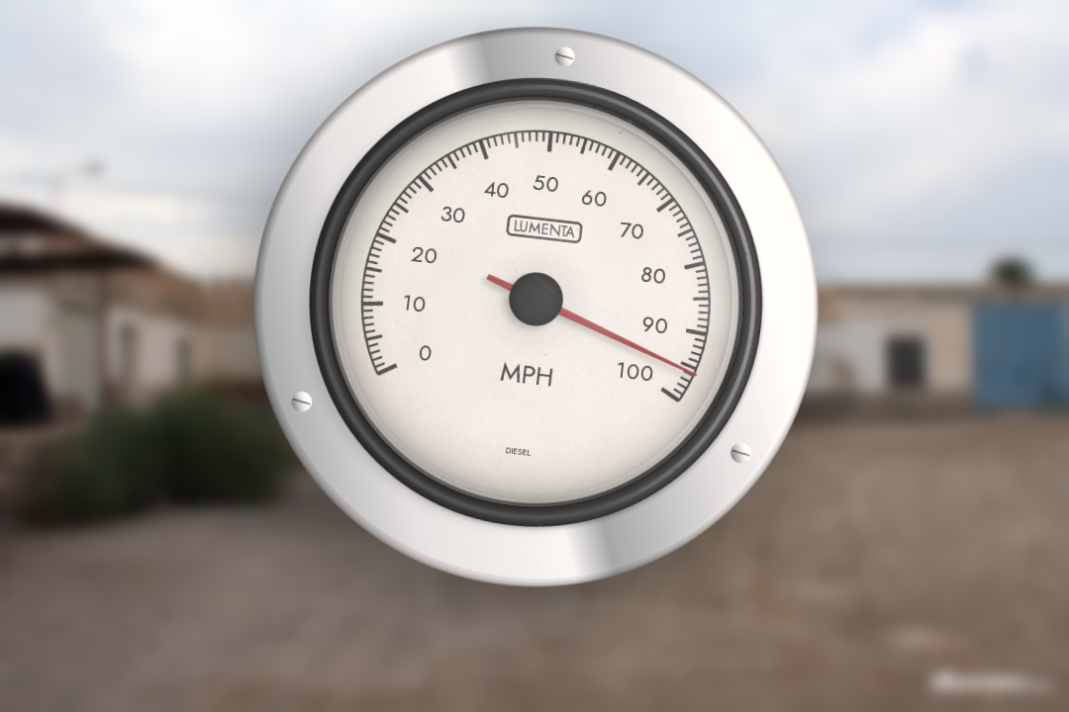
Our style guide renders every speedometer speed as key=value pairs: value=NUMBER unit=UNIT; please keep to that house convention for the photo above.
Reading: value=96 unit=mph
